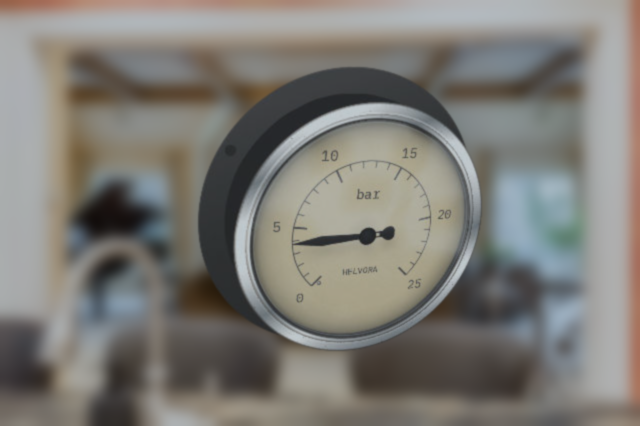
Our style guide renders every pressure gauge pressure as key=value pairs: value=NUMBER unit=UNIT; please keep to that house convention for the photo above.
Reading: value=4 unit=bar
